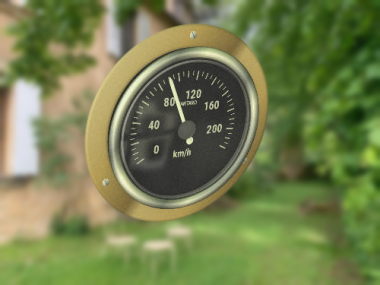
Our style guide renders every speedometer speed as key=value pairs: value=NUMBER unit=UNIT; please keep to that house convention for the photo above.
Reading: value=90 unit=km/h
